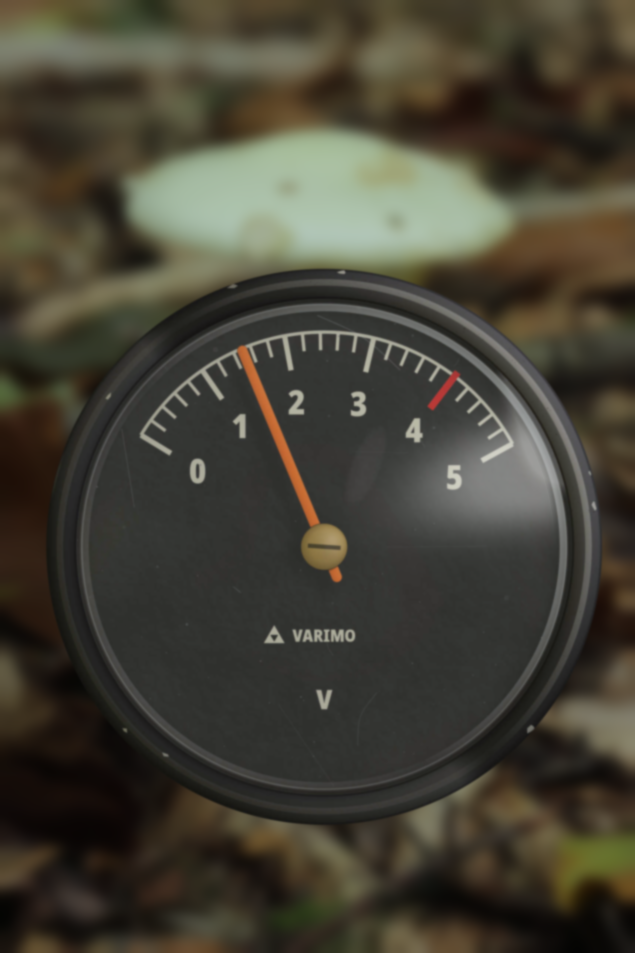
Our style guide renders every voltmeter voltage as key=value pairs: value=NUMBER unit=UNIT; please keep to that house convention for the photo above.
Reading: value=1.5 unit=V
